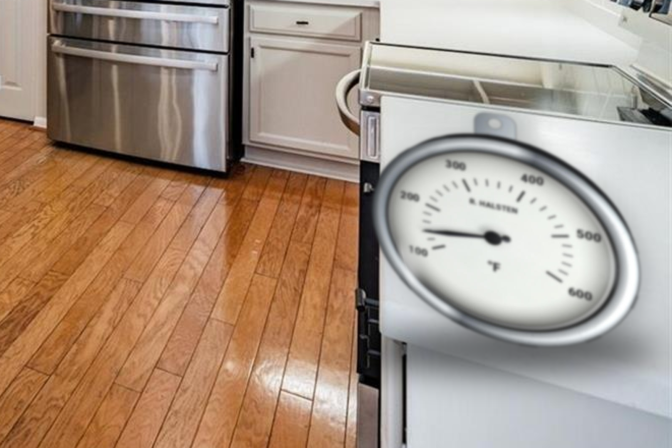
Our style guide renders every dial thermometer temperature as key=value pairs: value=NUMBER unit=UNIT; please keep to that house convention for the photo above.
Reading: value=140 unit=°F
